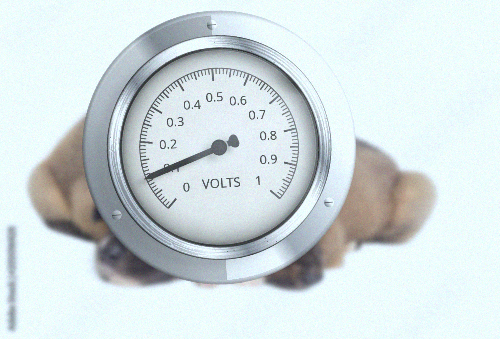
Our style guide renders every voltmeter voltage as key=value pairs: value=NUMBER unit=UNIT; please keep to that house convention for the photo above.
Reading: value=0.1 unit=V
